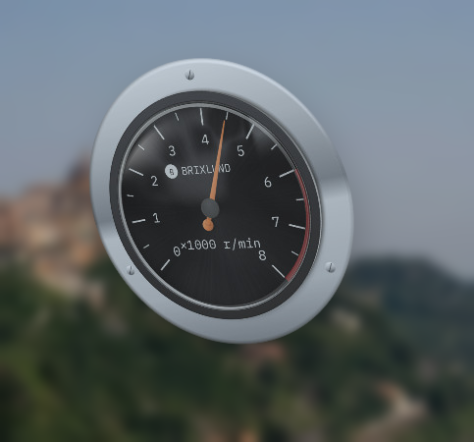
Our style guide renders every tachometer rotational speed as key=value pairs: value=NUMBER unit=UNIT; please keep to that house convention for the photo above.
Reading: value=4500 unit=rpm
